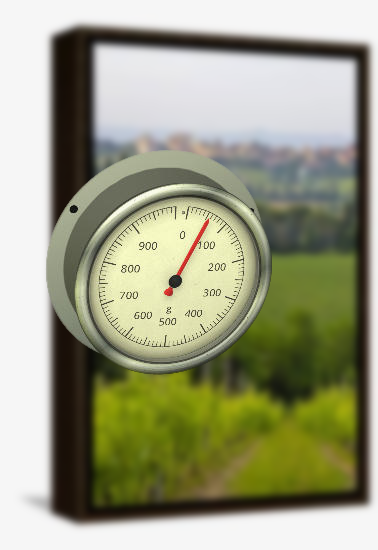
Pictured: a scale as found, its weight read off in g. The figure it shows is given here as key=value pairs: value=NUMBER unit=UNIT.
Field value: value=50 unit=g
